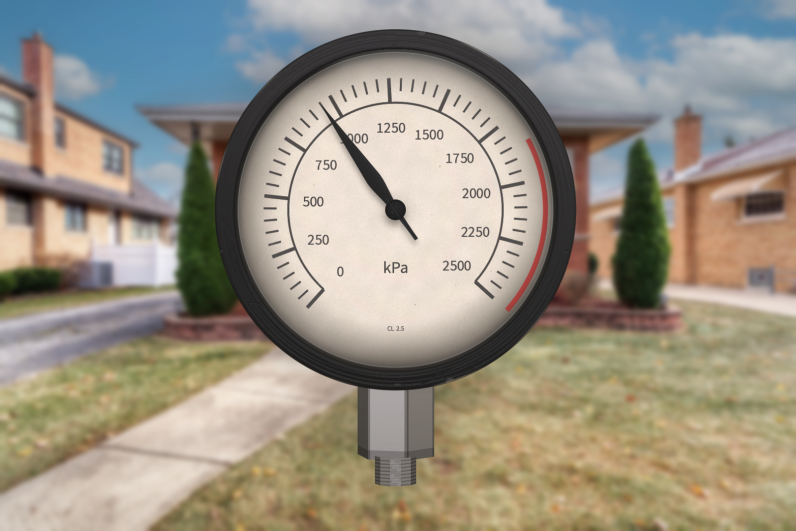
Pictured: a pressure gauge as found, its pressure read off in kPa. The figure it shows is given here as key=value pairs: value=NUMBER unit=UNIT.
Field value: value=950 unit=kPa
